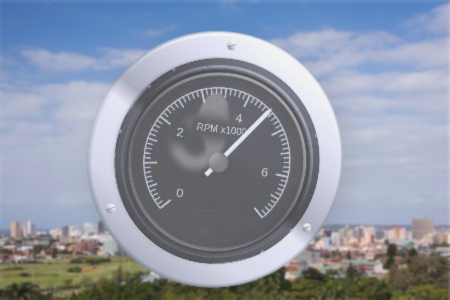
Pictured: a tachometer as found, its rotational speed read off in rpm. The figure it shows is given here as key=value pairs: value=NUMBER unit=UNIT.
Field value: value=4500 unit=rpm
